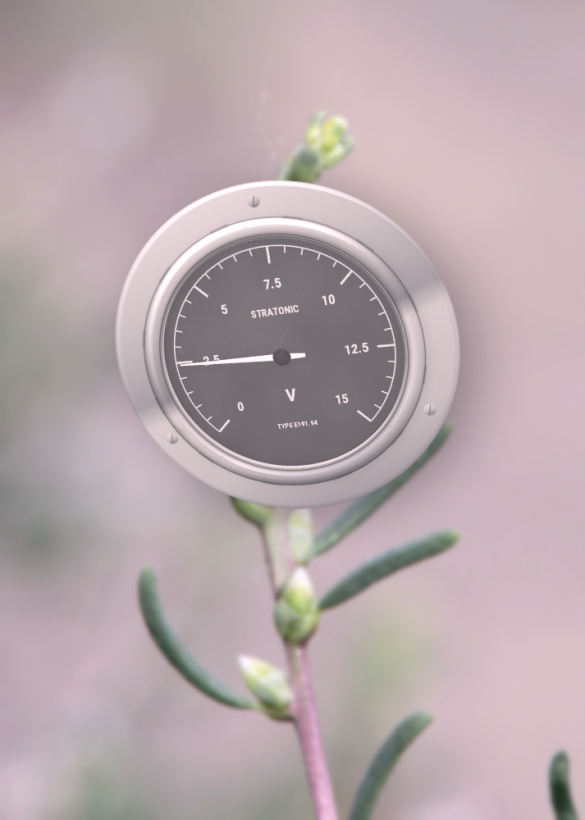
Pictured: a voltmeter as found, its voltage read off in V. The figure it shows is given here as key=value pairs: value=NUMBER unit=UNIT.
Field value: value=2.5 unit=V
